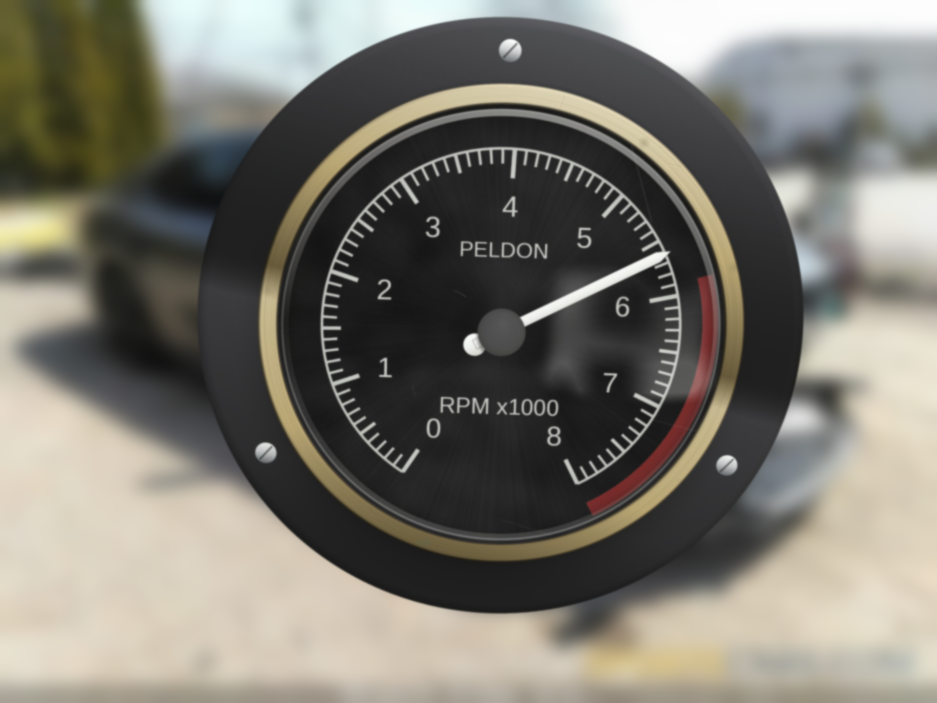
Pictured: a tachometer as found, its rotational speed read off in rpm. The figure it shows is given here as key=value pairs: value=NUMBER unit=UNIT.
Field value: value=5600 unit=rpm
